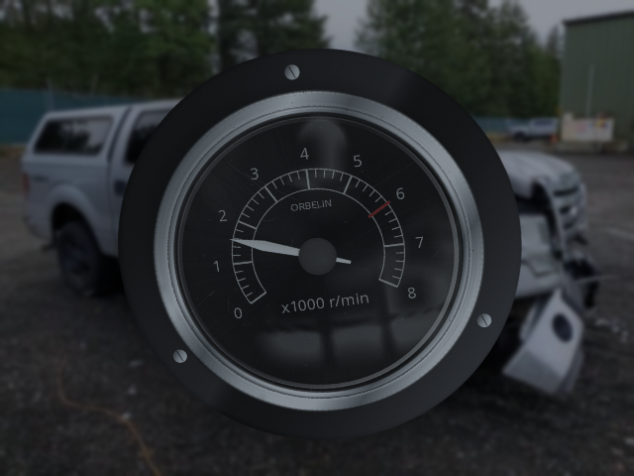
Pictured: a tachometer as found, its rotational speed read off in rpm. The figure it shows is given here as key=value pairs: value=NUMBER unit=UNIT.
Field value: value=1600 unit=rpm
